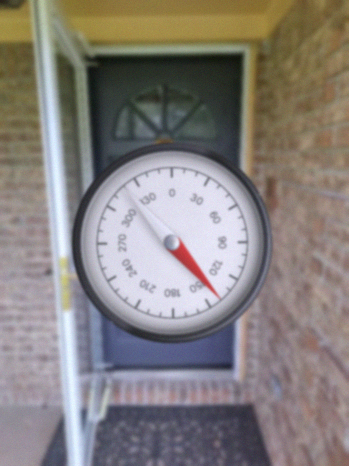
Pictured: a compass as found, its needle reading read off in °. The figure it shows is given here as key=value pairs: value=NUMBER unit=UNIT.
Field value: value=140 unit=°
